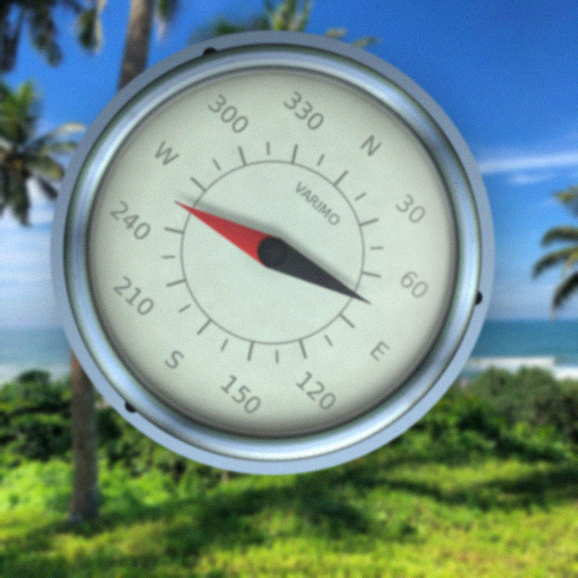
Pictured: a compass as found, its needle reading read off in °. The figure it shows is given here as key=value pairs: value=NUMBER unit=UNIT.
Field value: value=255 unit=°
